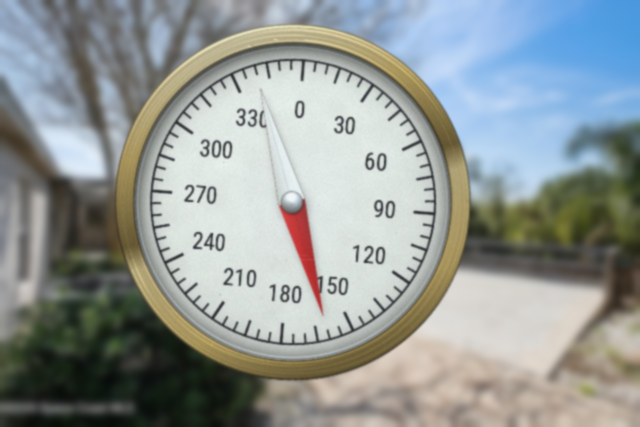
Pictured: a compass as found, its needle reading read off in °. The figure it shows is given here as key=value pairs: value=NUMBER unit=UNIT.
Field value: value=160 unit=°
